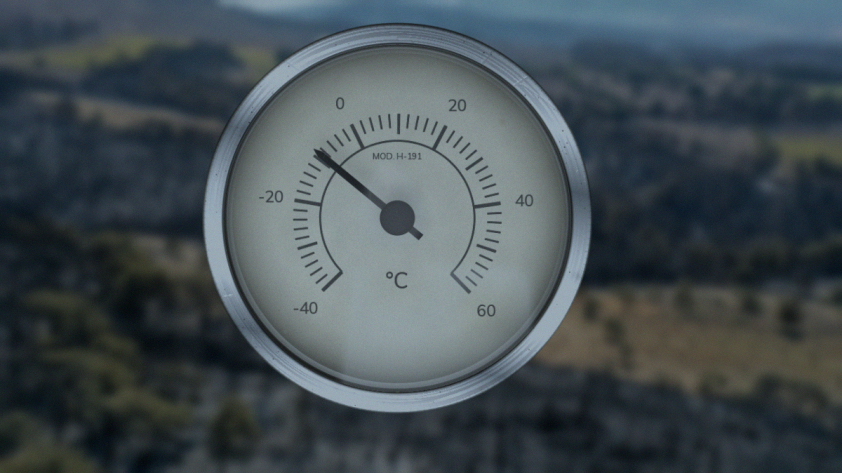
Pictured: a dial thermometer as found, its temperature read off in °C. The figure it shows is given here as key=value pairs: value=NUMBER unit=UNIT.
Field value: value=-9 unit=°C
